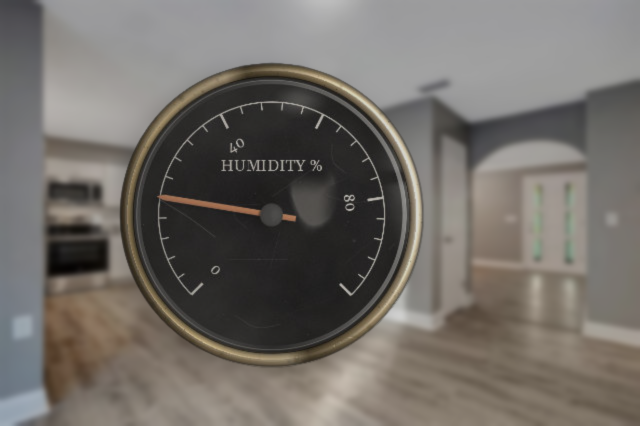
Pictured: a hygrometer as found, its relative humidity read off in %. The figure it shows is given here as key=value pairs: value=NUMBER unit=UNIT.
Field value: value=20 unit=%
